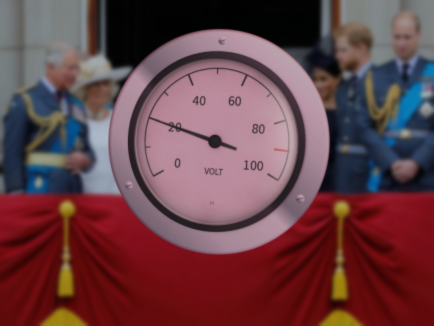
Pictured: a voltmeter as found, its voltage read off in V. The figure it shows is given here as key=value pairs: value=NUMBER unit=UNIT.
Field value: value=20 unit=V
